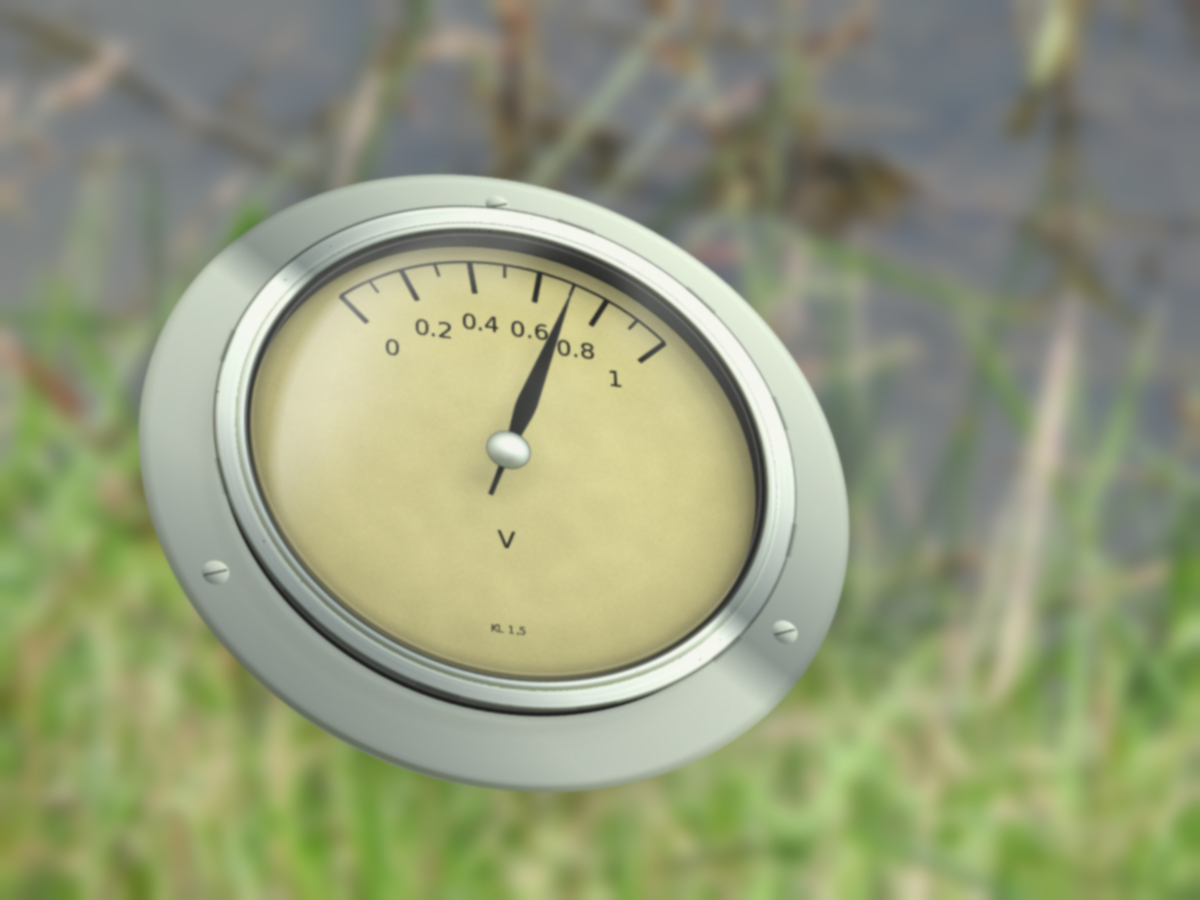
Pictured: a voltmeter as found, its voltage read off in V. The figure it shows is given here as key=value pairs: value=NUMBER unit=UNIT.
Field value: value=0.7 unit=V
